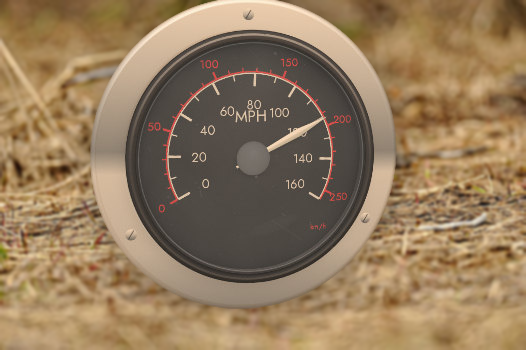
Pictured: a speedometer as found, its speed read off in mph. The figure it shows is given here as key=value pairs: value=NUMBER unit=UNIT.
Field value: value=120 unit=mph
